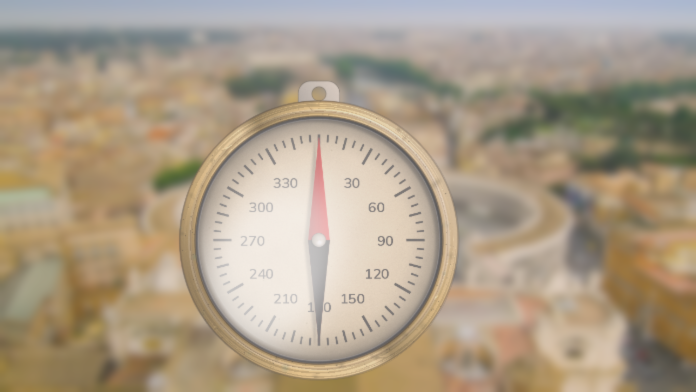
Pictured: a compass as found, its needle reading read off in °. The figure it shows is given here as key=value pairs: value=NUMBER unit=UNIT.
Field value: value=0 unit=°
